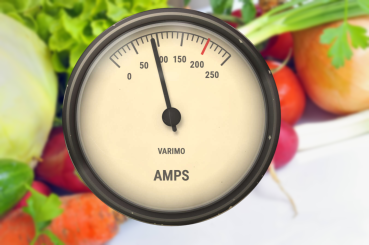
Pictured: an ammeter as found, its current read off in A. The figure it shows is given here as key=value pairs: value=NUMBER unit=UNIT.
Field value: value=90 unit=A
